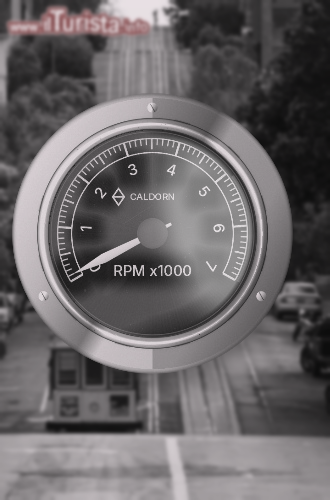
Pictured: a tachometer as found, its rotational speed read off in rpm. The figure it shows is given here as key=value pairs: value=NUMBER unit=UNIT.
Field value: value=100 unit=rpm
